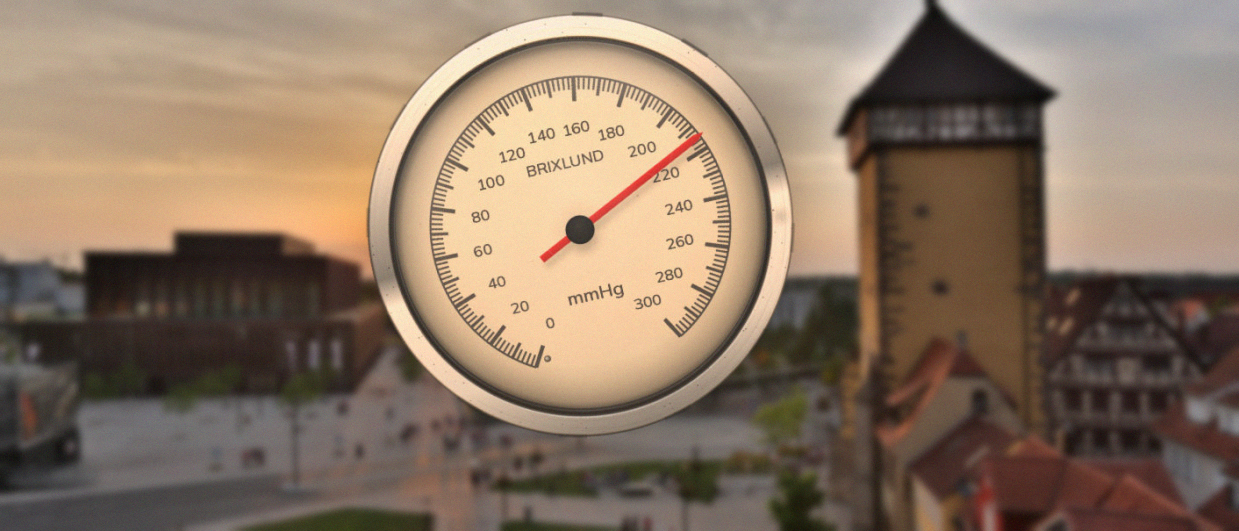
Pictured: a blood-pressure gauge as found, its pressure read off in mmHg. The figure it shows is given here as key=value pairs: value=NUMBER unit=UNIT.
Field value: value=214 unit=mmHg
